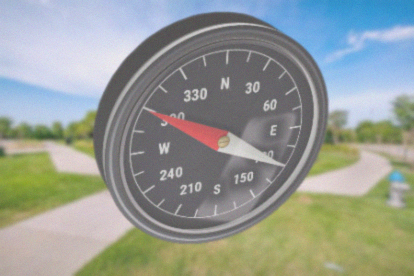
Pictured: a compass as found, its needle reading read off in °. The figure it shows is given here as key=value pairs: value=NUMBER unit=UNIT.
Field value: value=300 unit=°
